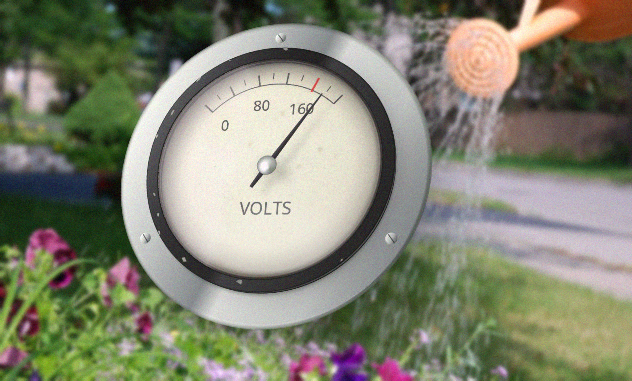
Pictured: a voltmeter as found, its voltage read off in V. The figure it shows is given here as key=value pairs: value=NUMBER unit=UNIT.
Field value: value=180 unit=V
